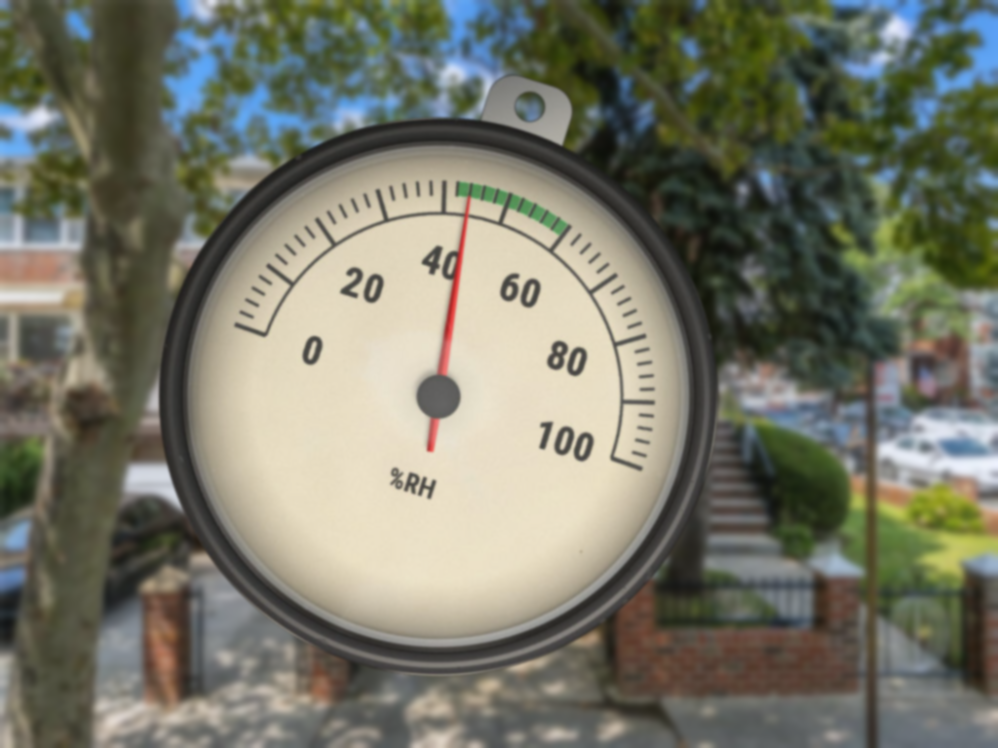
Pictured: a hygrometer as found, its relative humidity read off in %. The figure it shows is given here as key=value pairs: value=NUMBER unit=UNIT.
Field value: value=44 unit=%
